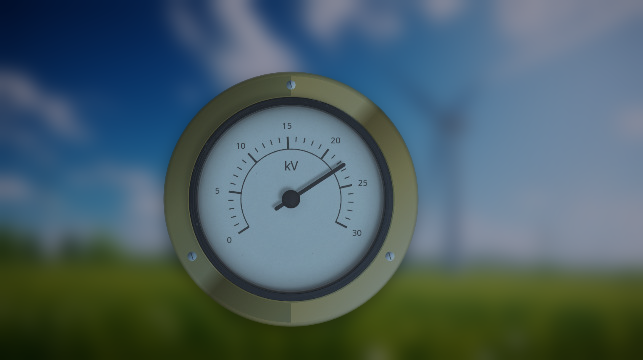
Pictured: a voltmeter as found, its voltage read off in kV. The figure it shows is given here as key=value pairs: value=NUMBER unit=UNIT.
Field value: value=22.5 unit=kV
